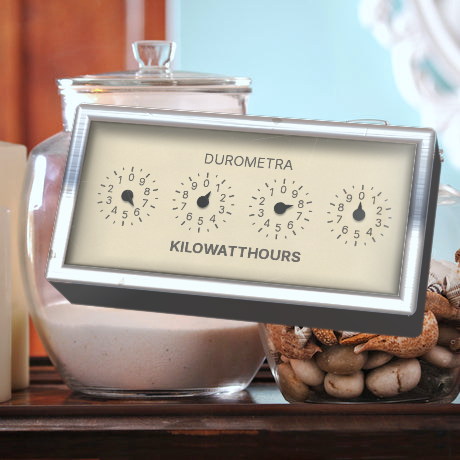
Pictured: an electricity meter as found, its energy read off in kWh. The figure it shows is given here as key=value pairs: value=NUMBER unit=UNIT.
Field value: value=6080 unit=kWh
